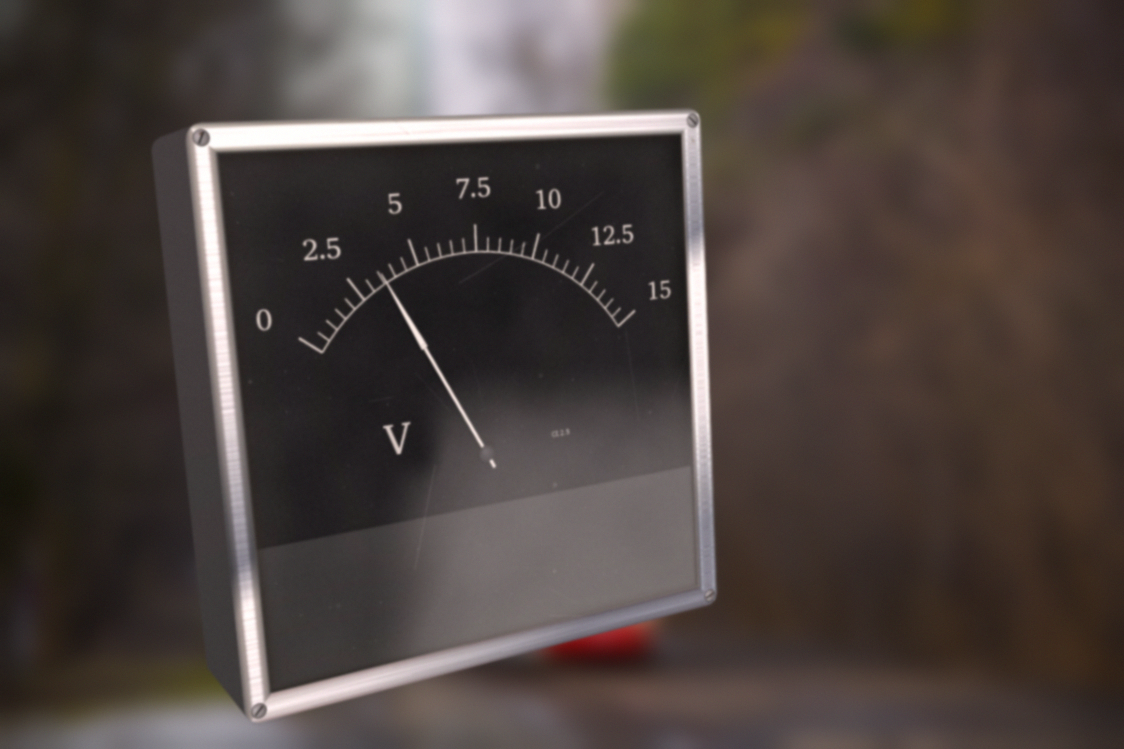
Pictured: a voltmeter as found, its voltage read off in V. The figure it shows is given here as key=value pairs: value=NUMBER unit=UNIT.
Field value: value=3.5 unit=V
